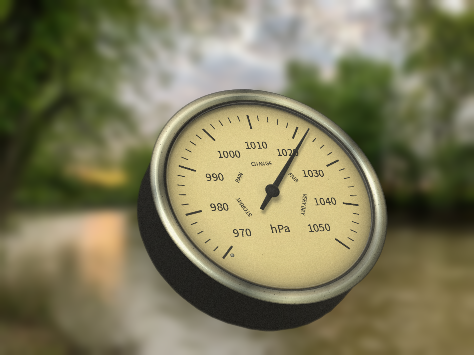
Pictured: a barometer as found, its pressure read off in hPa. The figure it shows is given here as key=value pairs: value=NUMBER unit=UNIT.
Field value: value=1022 unit=hPa
